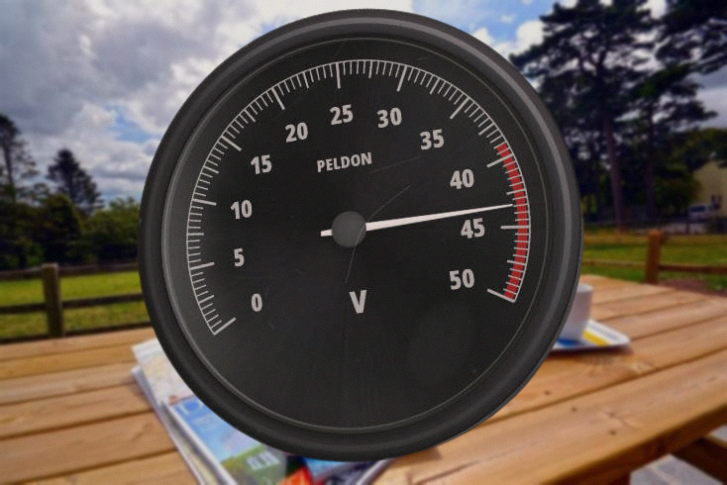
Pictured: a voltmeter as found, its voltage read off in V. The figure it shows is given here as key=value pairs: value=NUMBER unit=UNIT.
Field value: value=43.5 unit=V
